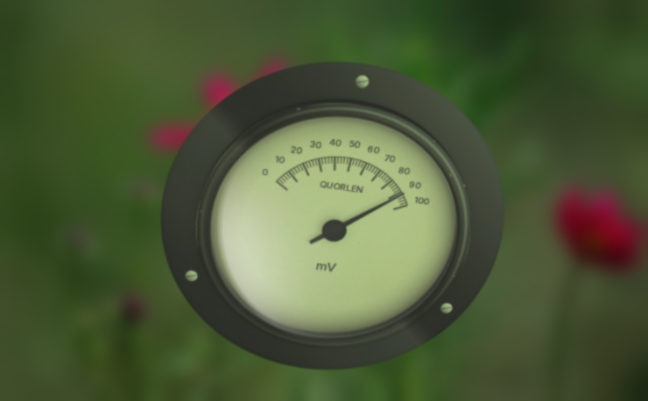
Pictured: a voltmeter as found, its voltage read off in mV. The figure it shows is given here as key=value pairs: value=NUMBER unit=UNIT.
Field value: value=90 unit=mV
